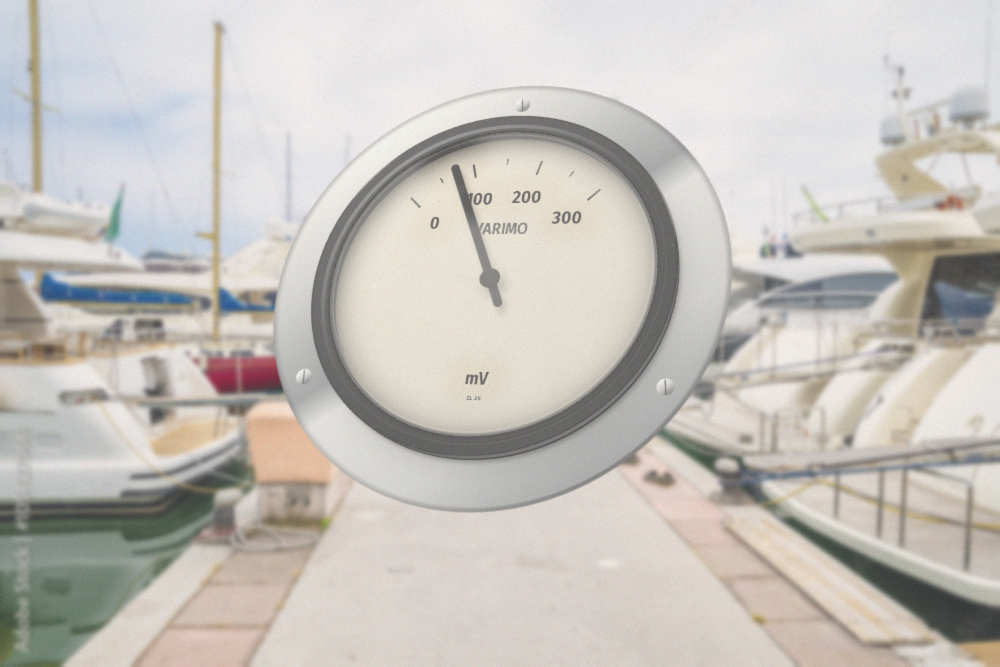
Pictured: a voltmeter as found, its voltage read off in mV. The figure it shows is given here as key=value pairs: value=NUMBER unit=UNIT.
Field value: value=75 unit=mV
